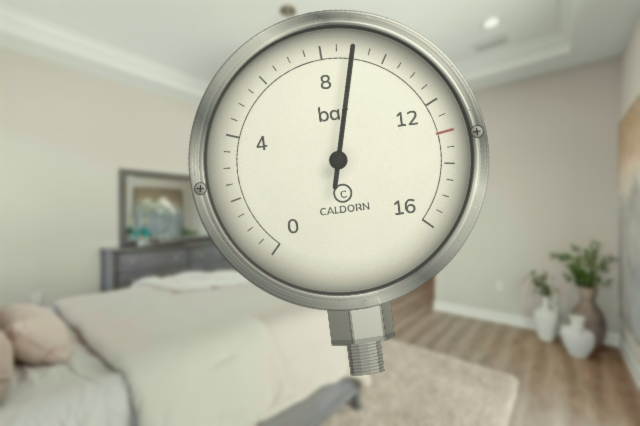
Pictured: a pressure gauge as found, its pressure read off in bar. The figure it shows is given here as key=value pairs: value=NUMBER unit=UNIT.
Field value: value=9 unit=bar
